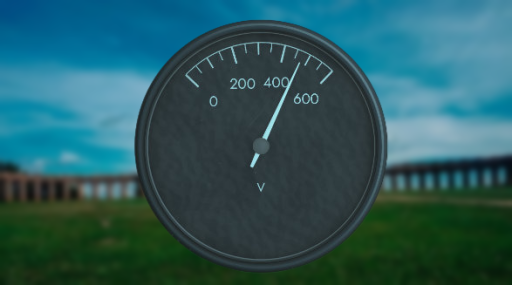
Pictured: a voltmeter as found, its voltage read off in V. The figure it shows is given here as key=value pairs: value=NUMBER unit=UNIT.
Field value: value=475 unit=V
